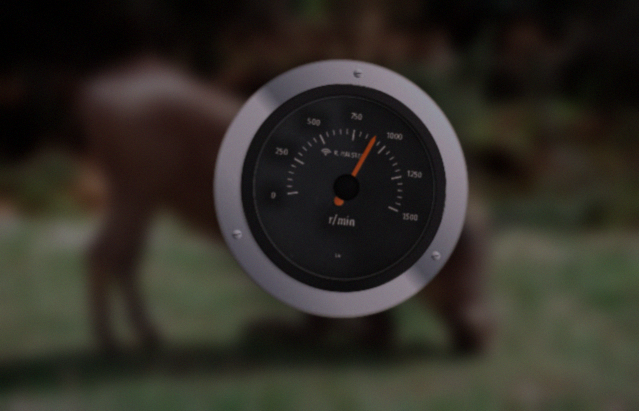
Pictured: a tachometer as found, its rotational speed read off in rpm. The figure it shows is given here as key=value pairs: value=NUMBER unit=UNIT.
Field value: value=900 unit=rpm
